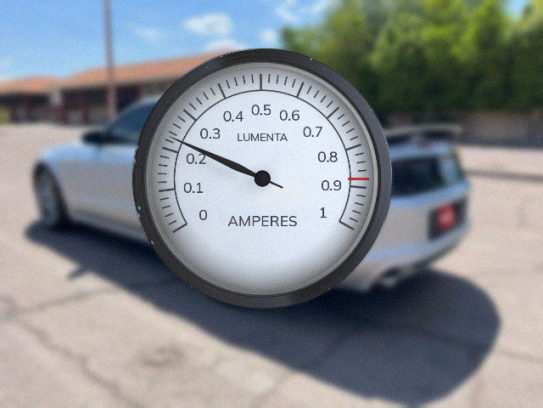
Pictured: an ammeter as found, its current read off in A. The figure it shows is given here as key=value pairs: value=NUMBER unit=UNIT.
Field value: value=0.23 unit=A
